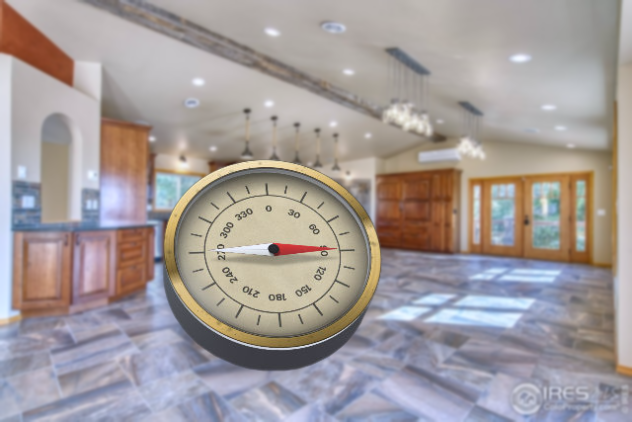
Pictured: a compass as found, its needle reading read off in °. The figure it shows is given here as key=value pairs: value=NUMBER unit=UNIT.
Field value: value=90 unit=°
